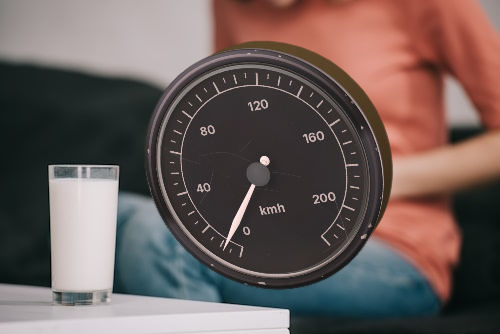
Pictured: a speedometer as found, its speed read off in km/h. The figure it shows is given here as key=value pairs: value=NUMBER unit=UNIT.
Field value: value=7.5 unit=km/h
